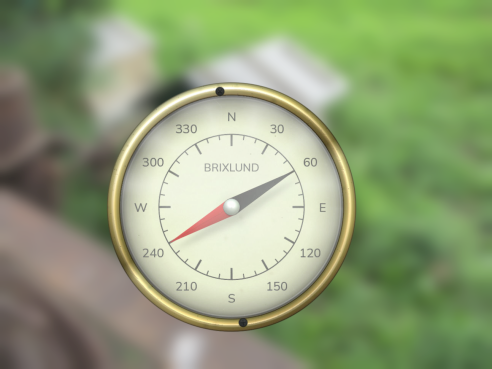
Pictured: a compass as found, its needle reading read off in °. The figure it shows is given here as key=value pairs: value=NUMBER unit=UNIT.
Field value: value=240 unit=°
